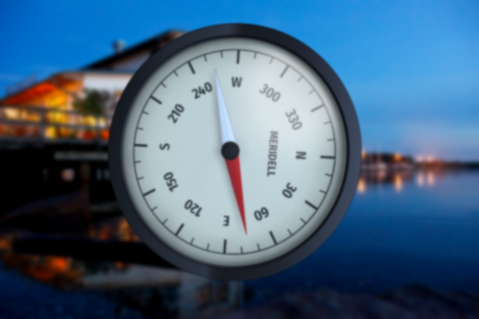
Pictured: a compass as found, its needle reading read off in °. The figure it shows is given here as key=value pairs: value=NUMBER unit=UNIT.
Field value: value=75 unit=°
